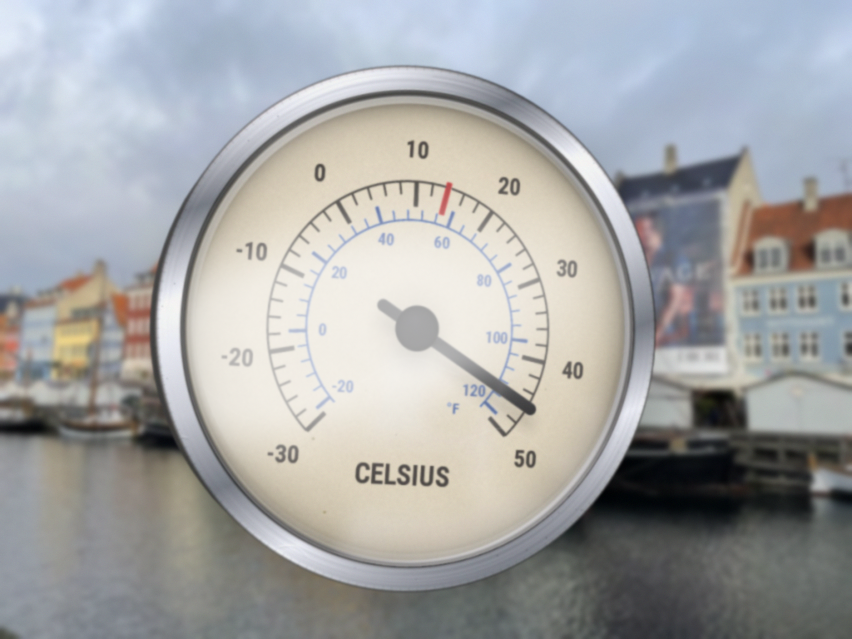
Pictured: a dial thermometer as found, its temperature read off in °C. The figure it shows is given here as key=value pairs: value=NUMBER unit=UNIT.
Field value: value=46 unit=°C
